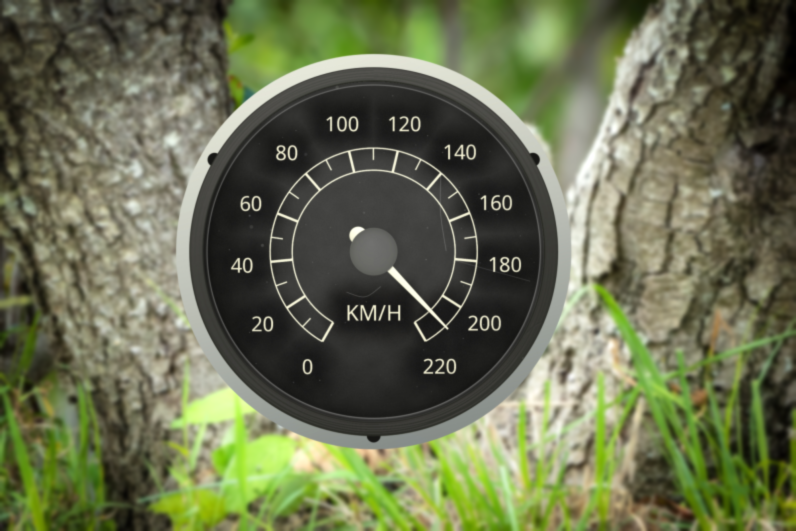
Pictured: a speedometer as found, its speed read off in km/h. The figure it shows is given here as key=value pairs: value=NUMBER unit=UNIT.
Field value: value=210 unit=km/h
